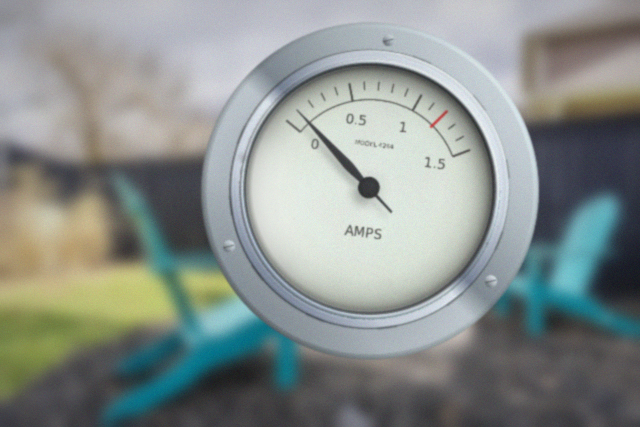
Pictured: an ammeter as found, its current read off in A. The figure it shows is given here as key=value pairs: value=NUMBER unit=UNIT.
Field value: value=0.1 unit=A
